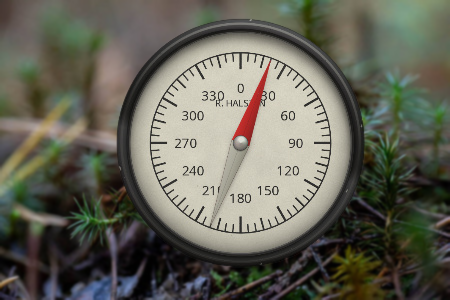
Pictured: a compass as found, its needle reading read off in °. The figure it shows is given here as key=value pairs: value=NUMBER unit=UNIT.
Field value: value=20 unit=°
